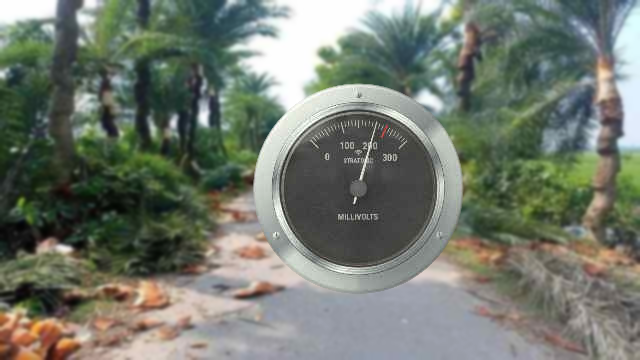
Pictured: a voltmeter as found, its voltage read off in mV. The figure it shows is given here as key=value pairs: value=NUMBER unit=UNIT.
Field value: value=200 unit=mV
